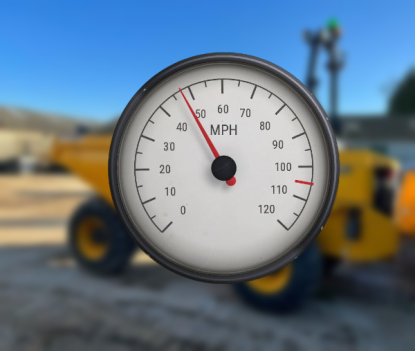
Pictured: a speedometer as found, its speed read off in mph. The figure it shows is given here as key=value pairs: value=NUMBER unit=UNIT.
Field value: value=47.5 unit=mph
